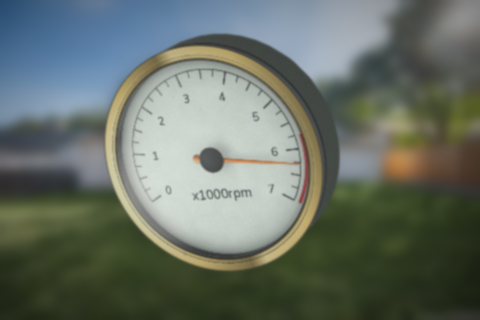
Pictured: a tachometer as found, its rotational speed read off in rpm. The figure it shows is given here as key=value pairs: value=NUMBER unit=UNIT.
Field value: value=6250 unit=rpm
